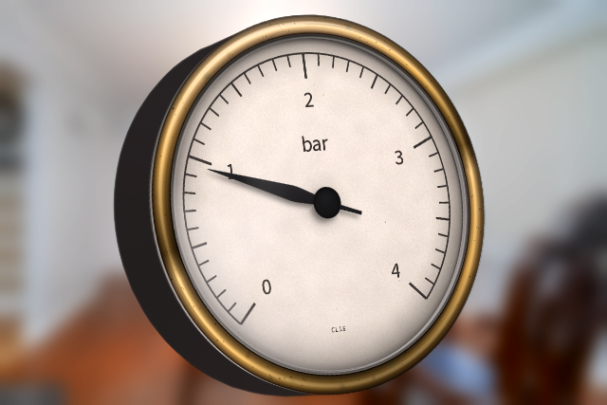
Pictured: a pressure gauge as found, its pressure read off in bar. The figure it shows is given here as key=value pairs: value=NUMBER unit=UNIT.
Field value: value=0.95 unit=bar
